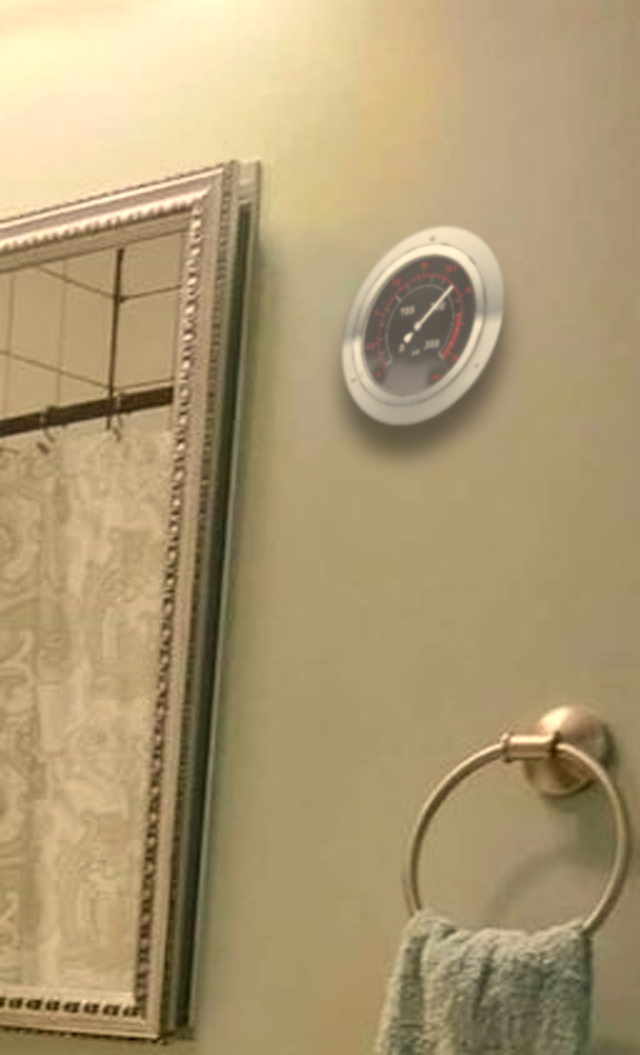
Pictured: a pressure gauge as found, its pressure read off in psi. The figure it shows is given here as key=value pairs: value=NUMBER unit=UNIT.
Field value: value=200 unit=psi
